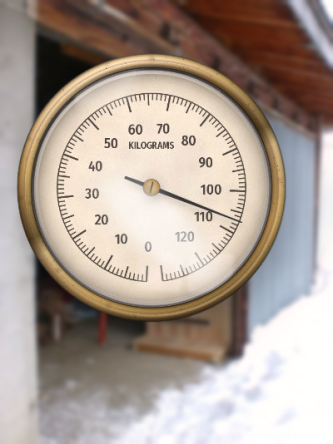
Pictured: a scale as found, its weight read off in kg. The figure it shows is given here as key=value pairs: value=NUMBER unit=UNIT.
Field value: value=107 unit=kg
